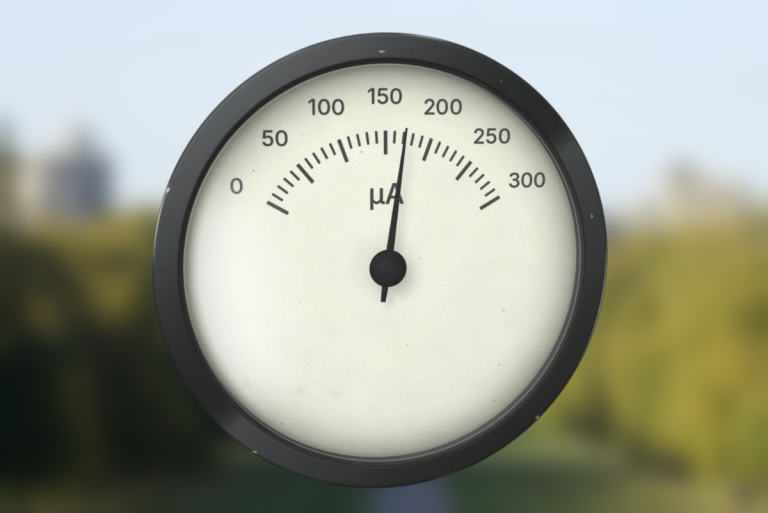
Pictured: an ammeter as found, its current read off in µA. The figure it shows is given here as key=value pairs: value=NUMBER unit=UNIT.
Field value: value=170 unit=µA
